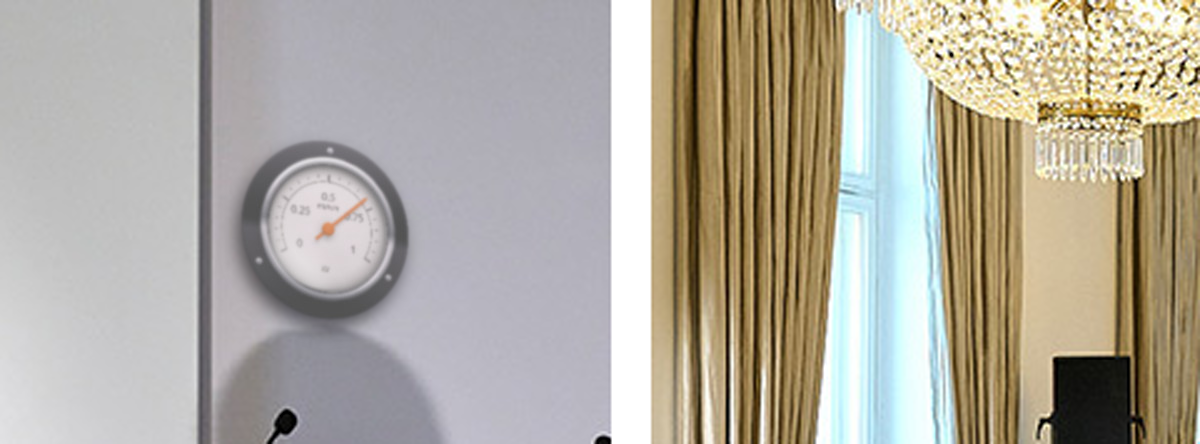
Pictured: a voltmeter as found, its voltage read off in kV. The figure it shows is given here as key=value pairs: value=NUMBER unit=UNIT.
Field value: value=0.7 unit=kV
